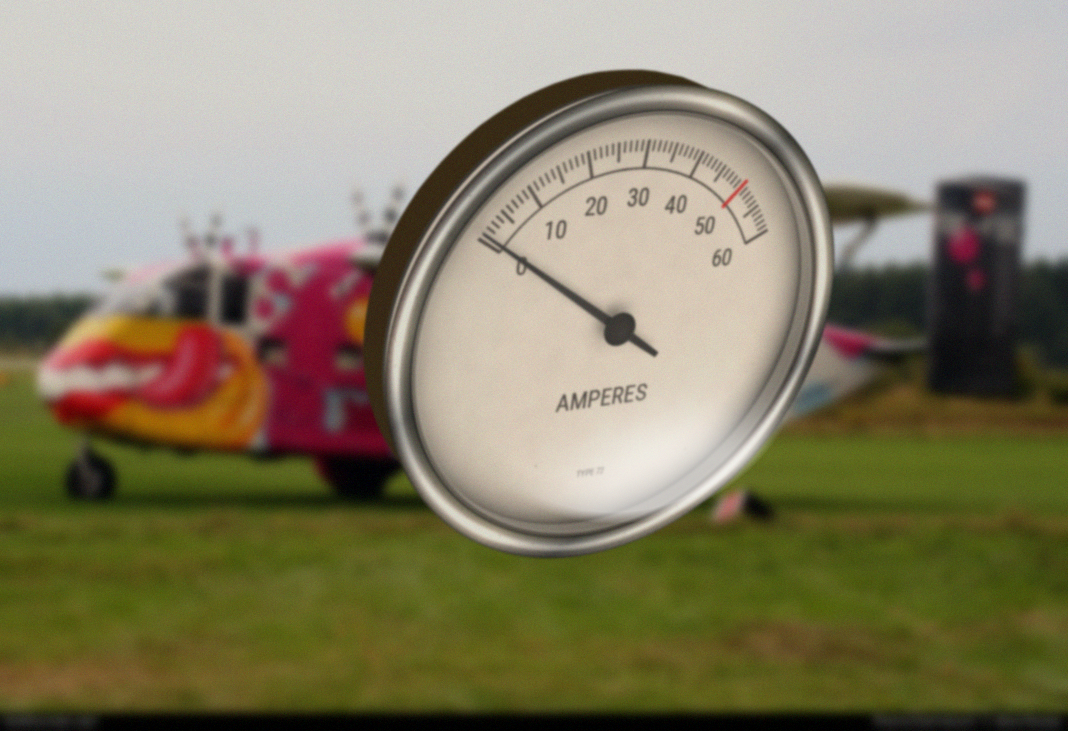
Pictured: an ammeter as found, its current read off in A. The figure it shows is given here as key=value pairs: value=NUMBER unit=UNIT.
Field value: value=1 unit=A
